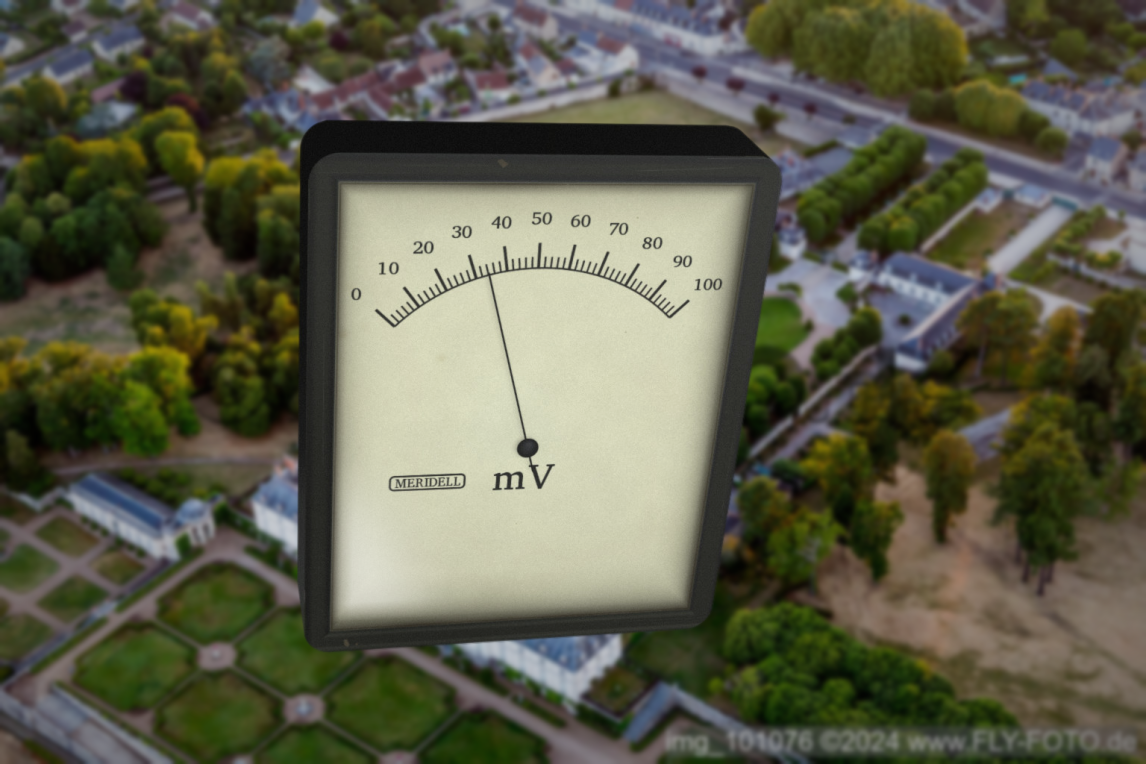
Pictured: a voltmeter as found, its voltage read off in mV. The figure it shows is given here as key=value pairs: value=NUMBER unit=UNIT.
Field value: value=34 unit=mV
